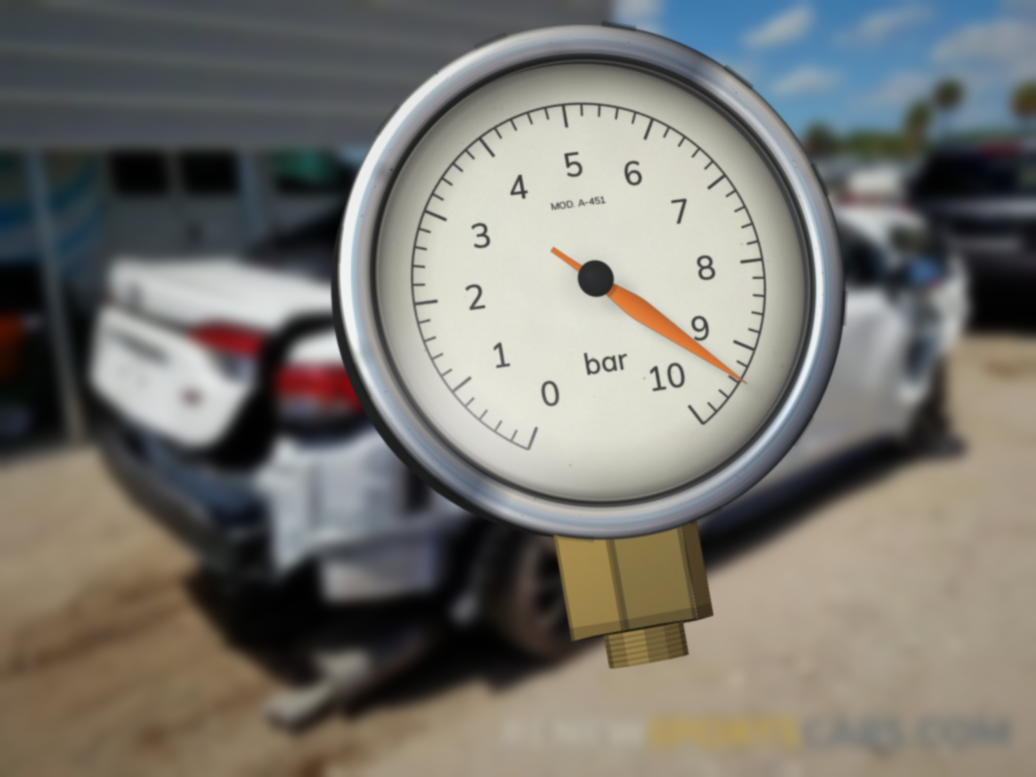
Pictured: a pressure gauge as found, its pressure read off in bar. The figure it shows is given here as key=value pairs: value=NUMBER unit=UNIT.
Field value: value=9.4 unit=bar
